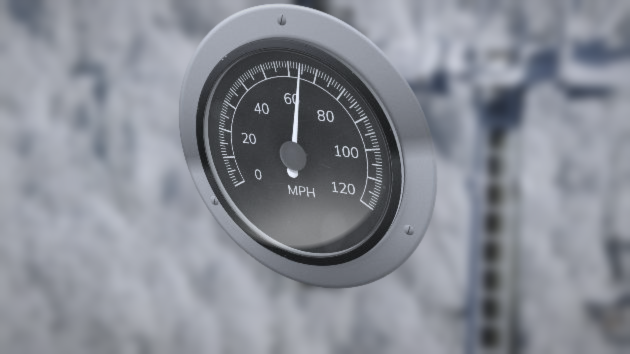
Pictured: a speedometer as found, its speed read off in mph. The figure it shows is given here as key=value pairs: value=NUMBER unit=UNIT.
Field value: value=65 unit=mph
